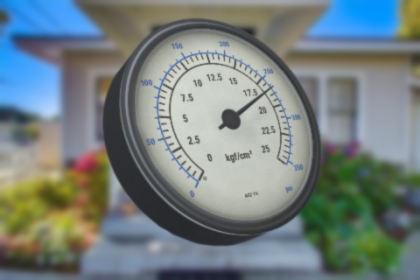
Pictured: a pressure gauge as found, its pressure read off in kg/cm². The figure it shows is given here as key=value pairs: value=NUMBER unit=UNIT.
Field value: value=18.5 unit=kg/cm²
